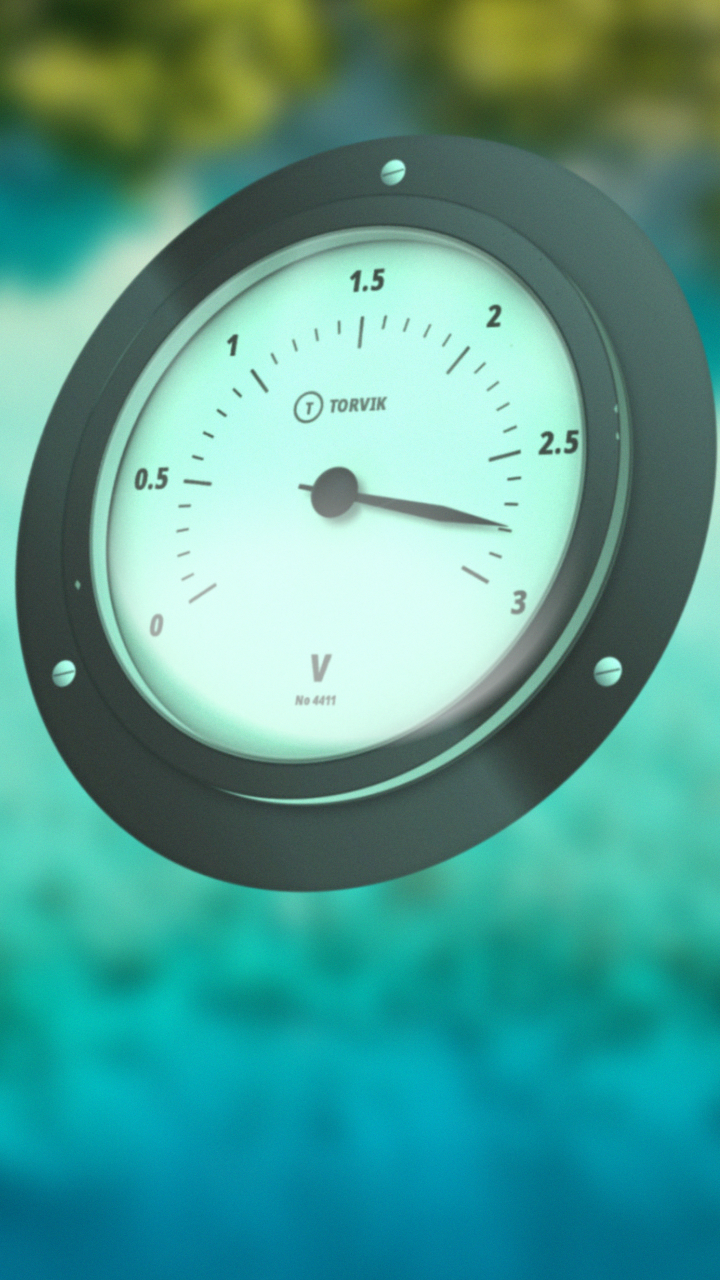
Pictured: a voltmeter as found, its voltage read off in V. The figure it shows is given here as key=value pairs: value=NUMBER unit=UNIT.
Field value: value=2.8 unit=V
